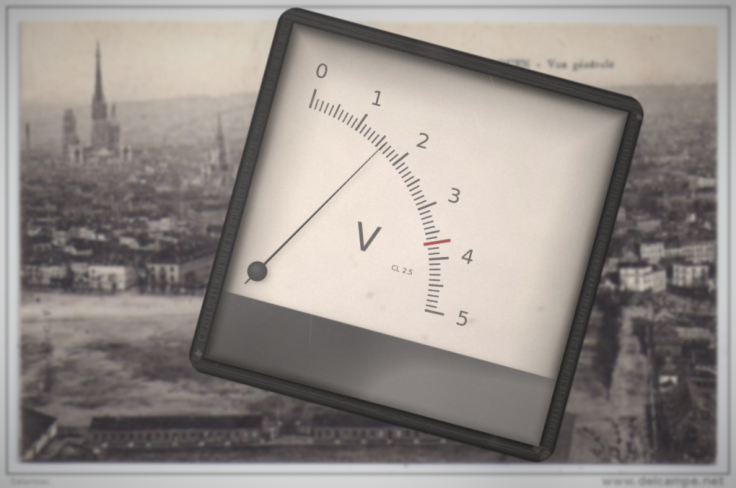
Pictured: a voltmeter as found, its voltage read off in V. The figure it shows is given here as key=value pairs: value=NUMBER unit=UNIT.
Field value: value=1.6 unit=V
